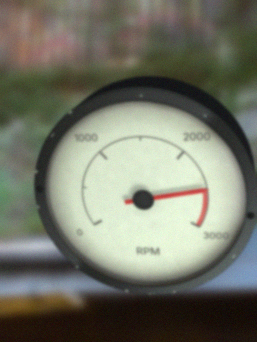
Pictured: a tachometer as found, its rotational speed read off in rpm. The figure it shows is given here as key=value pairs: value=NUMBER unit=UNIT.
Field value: value=2500 unit=rpm
